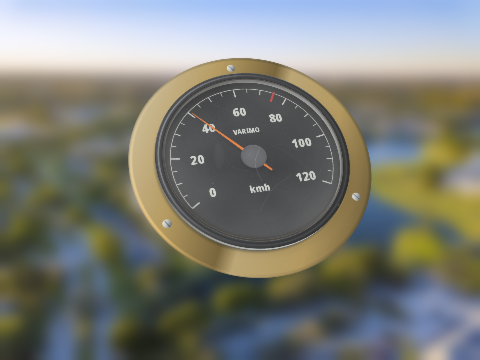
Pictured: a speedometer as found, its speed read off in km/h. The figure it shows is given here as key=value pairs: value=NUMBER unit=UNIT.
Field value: value=40 unit=km/h
